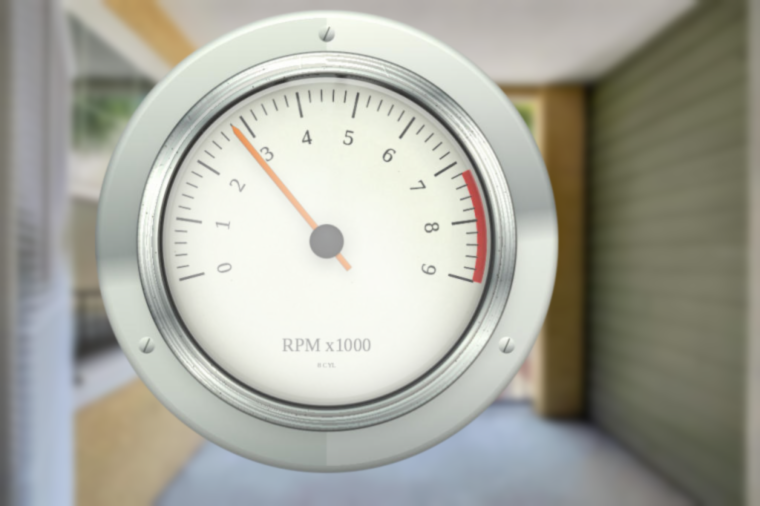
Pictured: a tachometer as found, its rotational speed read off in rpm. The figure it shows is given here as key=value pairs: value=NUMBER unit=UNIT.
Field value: value=2800 unit=rpm
